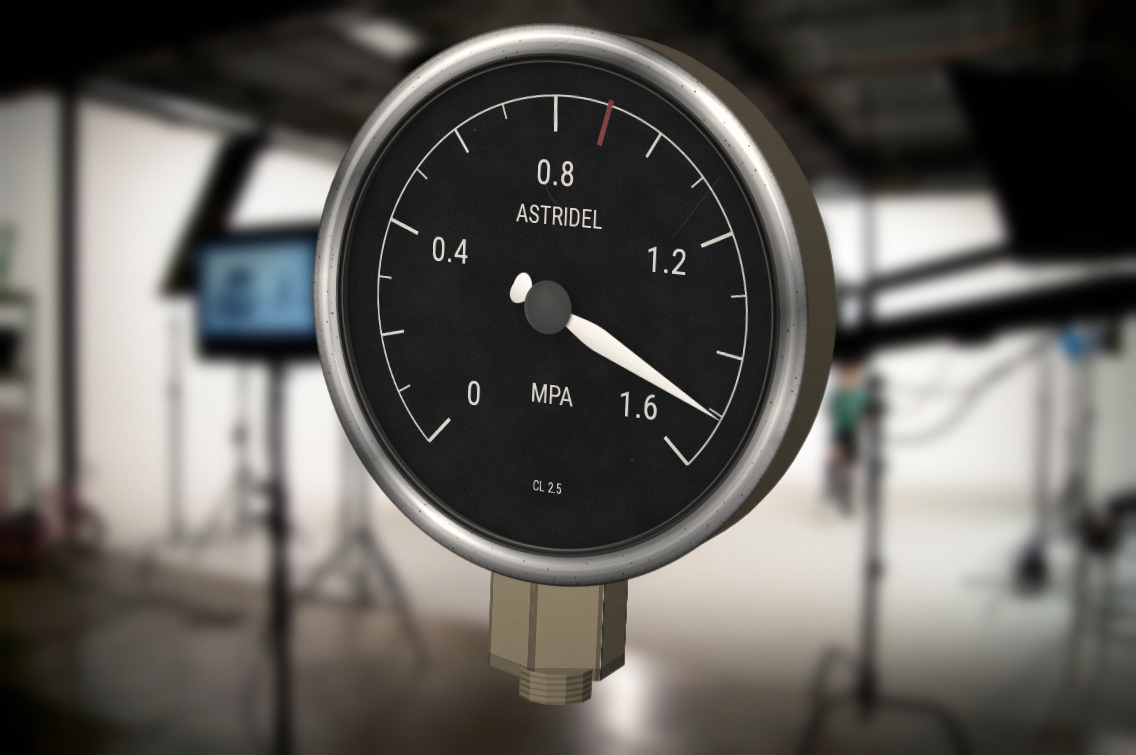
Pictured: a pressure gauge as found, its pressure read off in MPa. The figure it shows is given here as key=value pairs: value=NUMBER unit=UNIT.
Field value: value=1.5 unit=MPa
